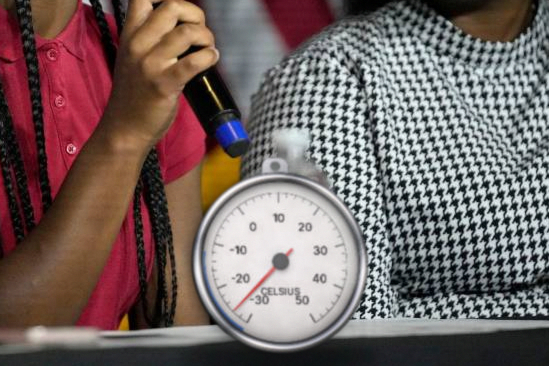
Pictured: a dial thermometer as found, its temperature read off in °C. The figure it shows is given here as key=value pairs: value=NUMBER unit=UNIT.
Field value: value=-26 unit=°C
